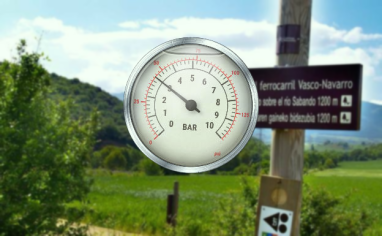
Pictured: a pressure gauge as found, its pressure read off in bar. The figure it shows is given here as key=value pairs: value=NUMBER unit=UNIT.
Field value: value=3 unit=bar
